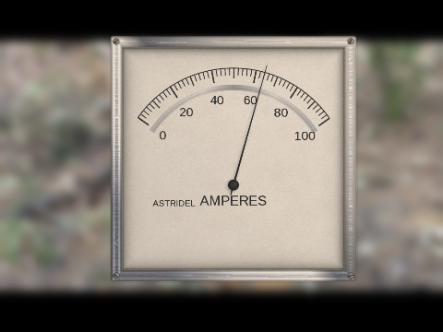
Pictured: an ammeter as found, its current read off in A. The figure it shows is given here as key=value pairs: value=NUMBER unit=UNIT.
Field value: value=64 unit=A
